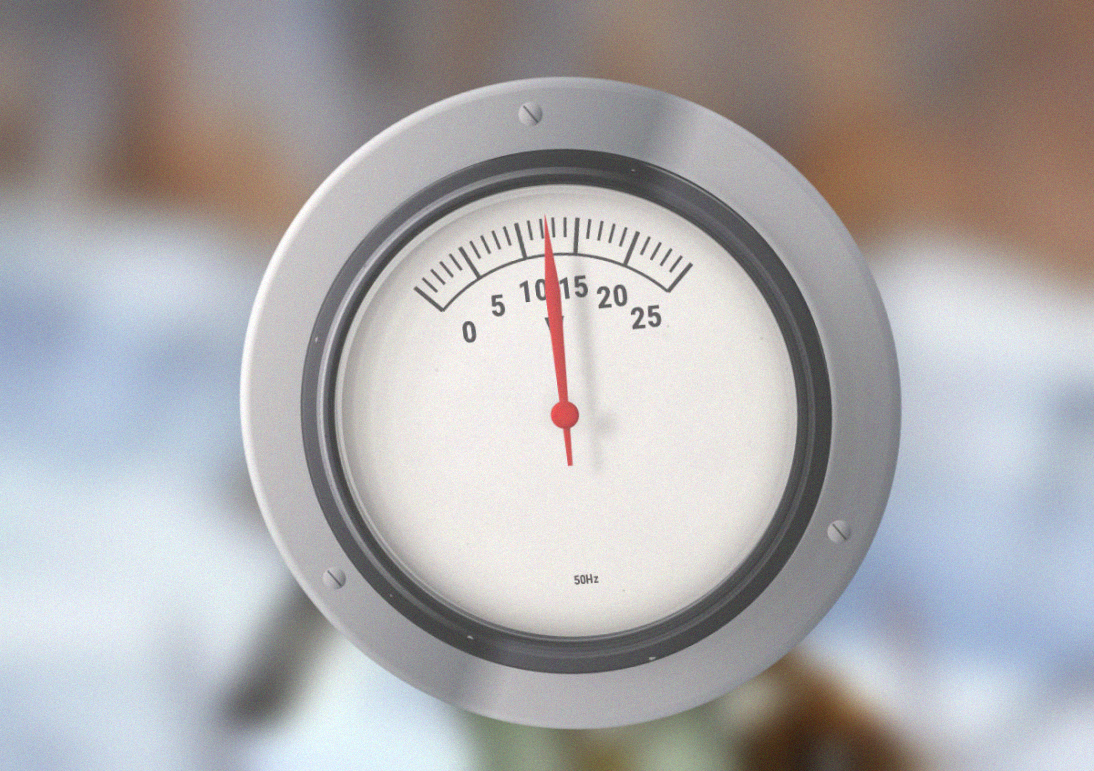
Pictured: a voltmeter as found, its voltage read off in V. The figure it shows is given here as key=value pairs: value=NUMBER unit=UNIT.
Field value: value=12.5 unit=V
